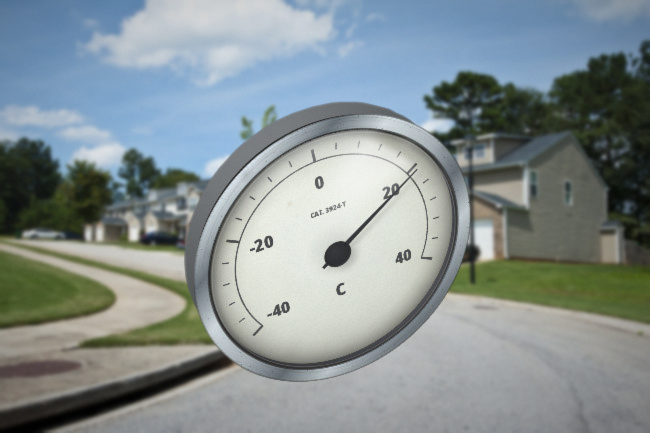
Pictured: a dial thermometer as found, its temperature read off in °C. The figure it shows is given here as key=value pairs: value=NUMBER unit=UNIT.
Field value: value=20 unit=°C
